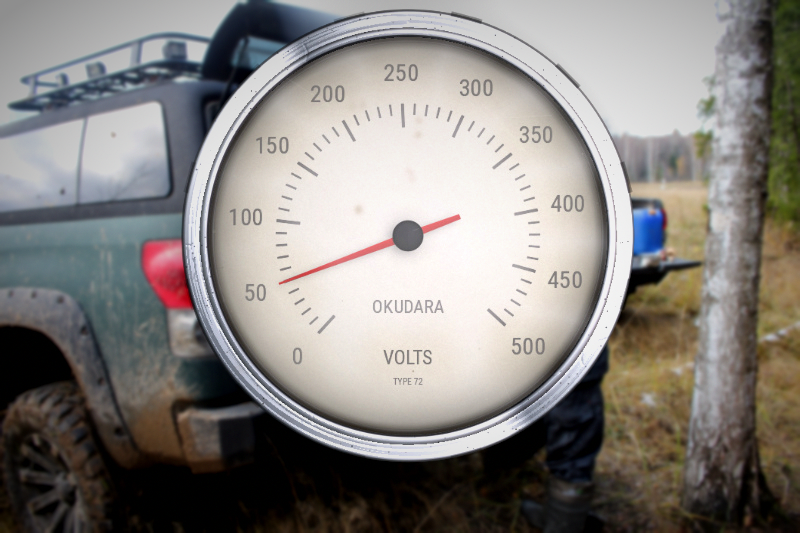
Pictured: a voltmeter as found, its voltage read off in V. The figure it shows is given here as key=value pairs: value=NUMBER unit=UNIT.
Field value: value=50 unit=V
